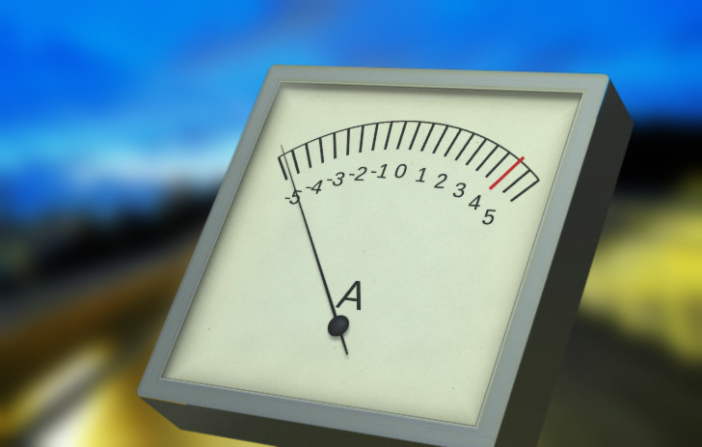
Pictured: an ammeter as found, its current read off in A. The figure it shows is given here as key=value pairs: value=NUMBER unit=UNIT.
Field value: value=-4.75 unit=A
